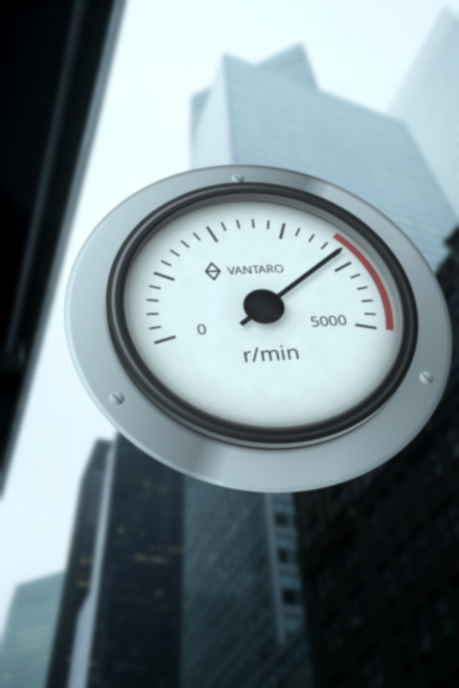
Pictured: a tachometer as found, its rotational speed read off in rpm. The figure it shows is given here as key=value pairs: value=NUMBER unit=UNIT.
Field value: value=3800 unit=rpm
